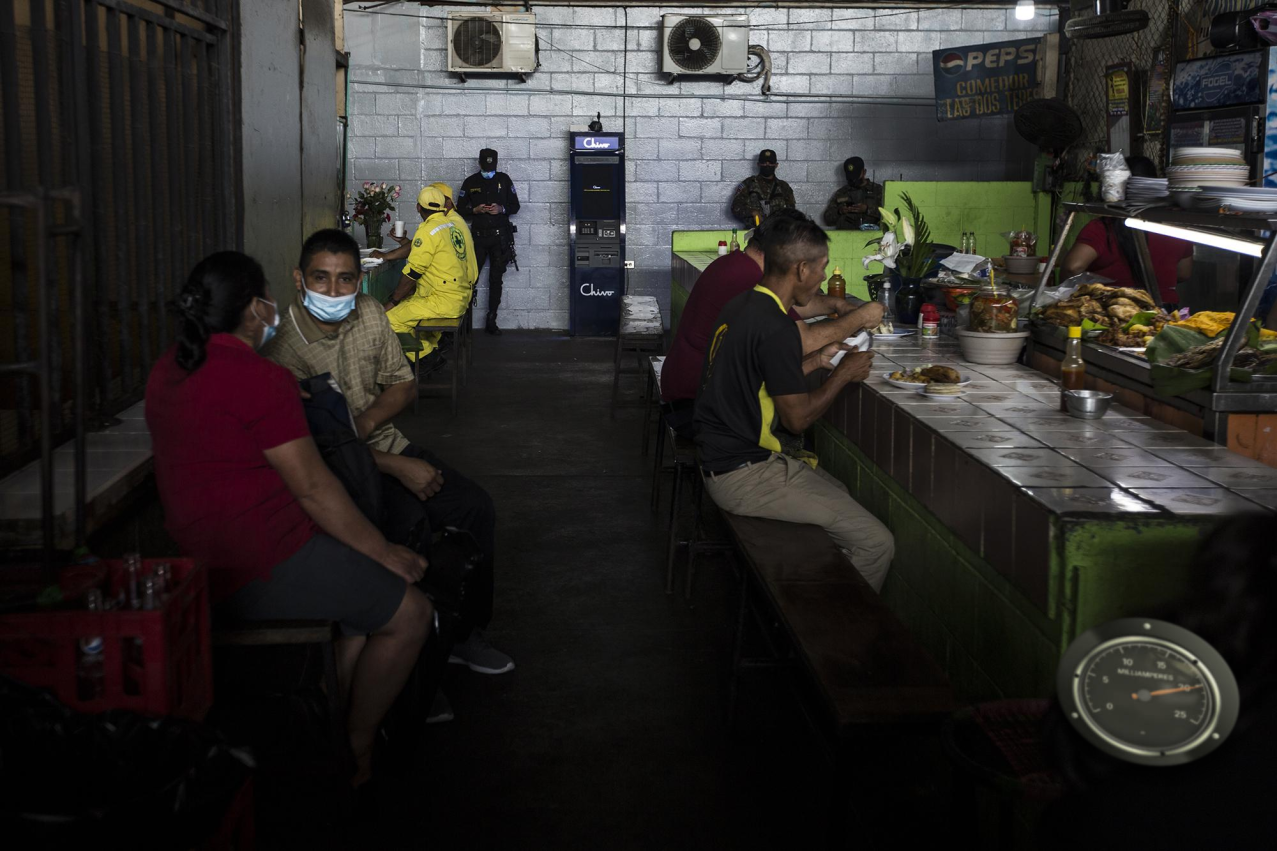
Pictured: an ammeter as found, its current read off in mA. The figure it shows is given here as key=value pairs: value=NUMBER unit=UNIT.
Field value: value=20 unit=mA
